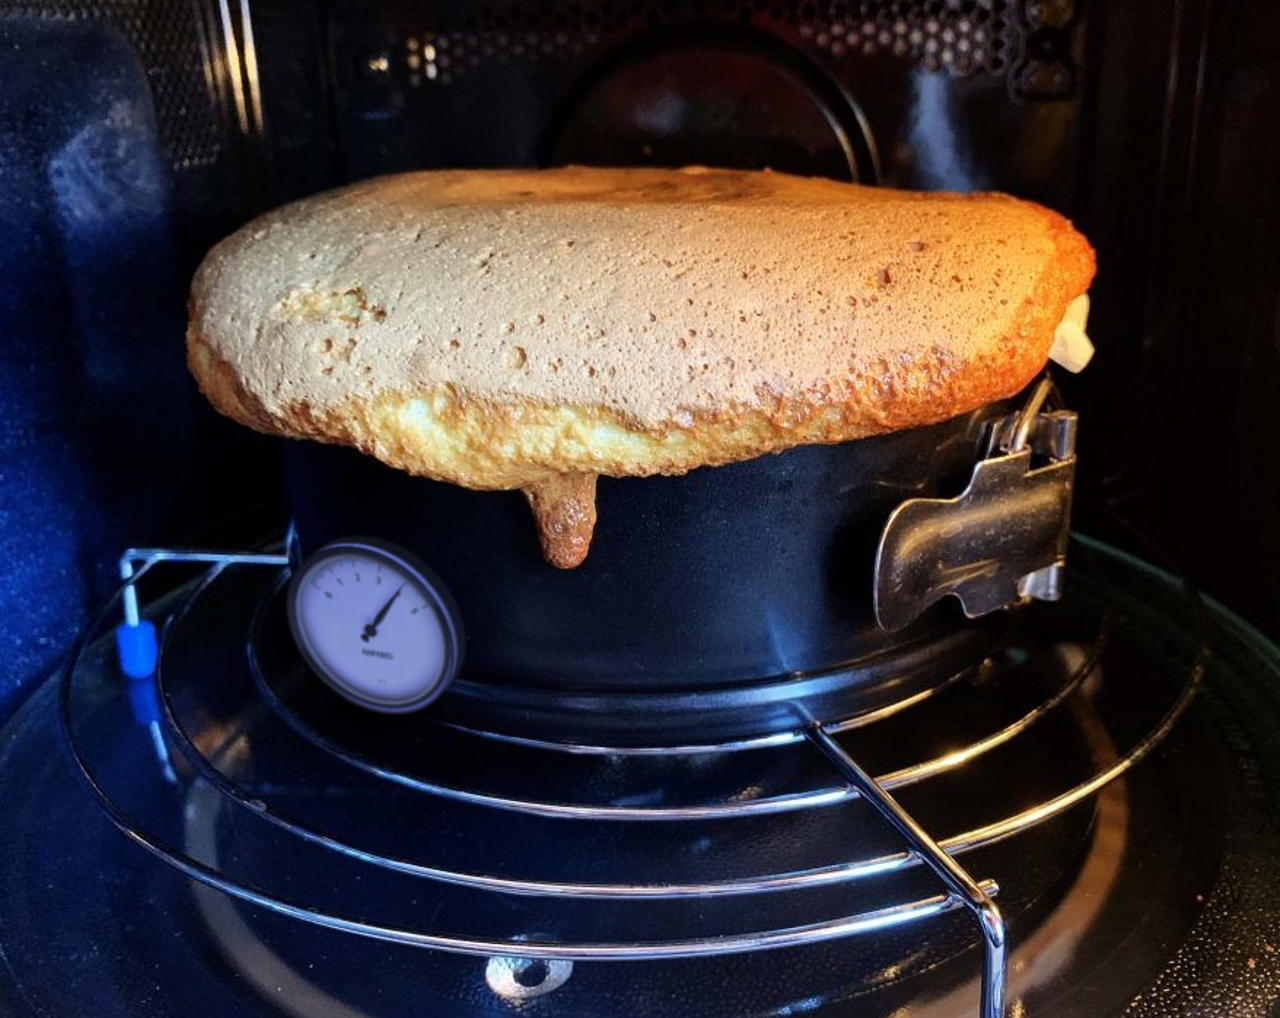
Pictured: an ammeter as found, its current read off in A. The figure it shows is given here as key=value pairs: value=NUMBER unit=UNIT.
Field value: value=4 unit=A
